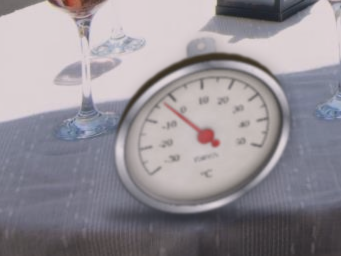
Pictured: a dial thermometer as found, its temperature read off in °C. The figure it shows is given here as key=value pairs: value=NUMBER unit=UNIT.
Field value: value=-2.5 unit=°C
